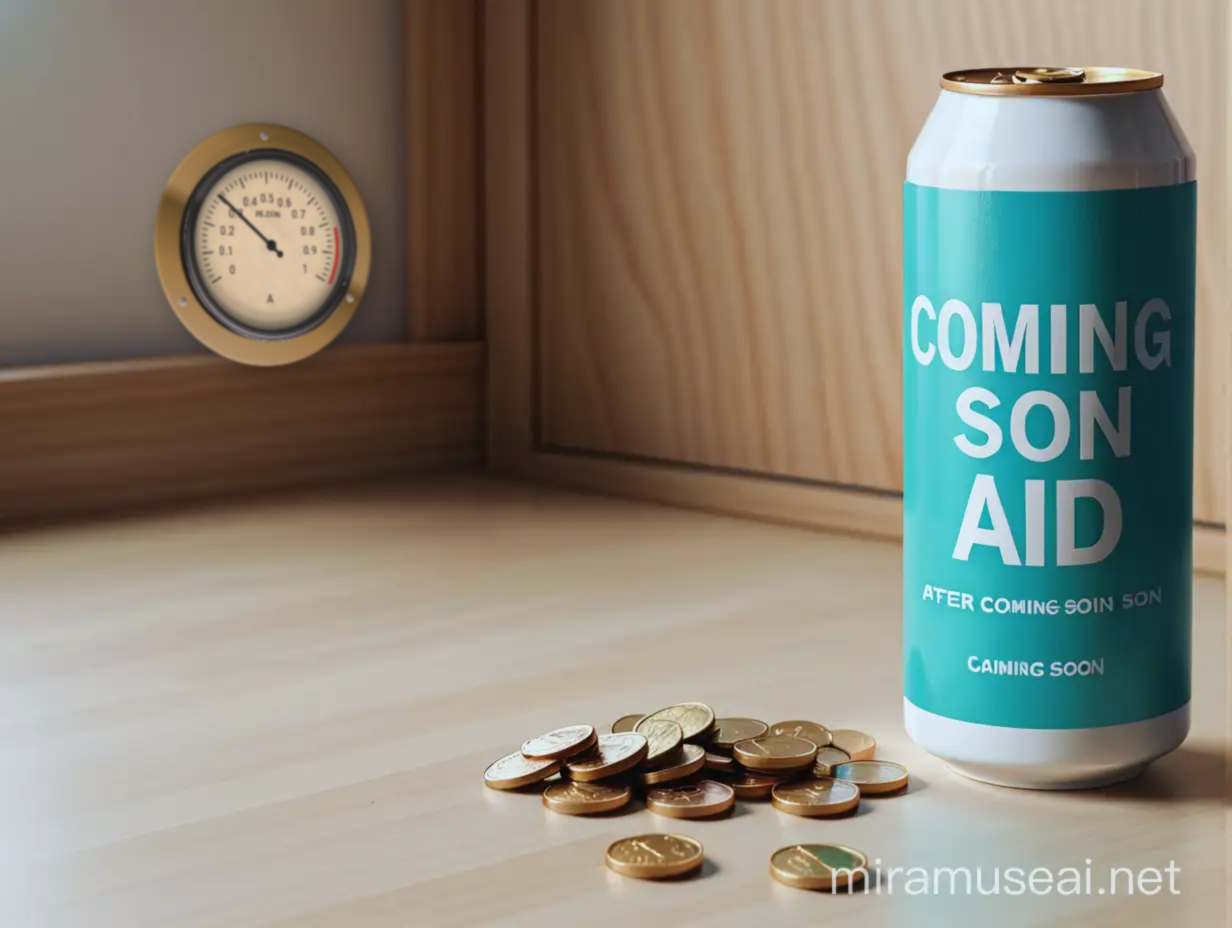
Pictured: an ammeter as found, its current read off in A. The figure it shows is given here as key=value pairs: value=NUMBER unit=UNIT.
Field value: value=0.3 unit=A
